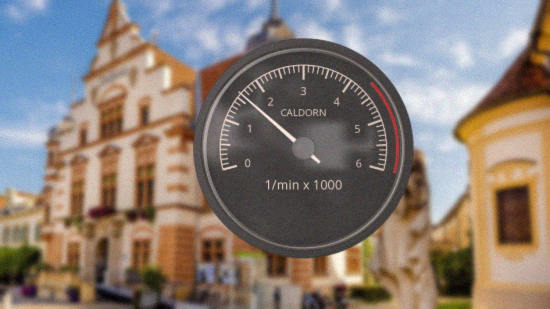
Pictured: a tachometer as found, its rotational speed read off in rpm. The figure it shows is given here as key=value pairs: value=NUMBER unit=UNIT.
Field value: value=1600 unit=rpm
